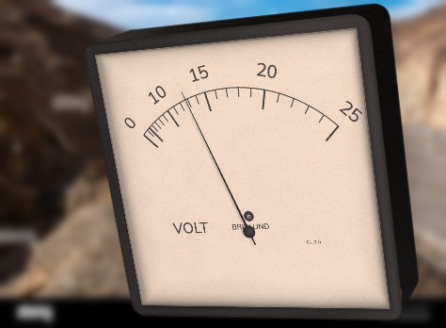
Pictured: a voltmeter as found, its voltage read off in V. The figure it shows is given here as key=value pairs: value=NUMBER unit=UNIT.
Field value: value=13 unit=V
